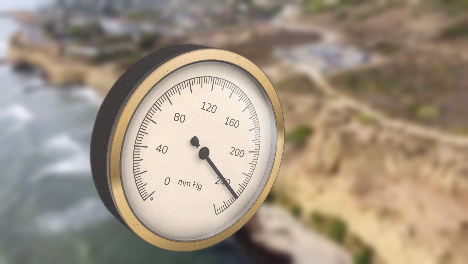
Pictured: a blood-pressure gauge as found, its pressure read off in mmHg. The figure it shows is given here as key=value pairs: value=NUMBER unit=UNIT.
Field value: value=240 unit=mmHg
